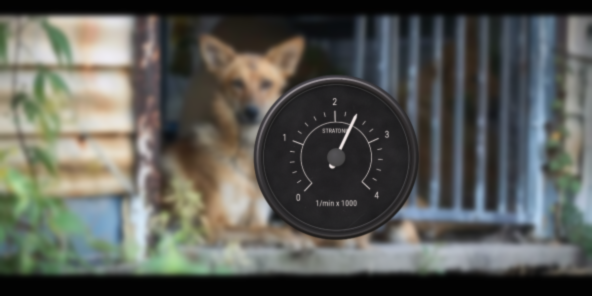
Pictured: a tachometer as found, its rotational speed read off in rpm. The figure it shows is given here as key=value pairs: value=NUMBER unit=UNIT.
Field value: value=2400 unit=rpm
